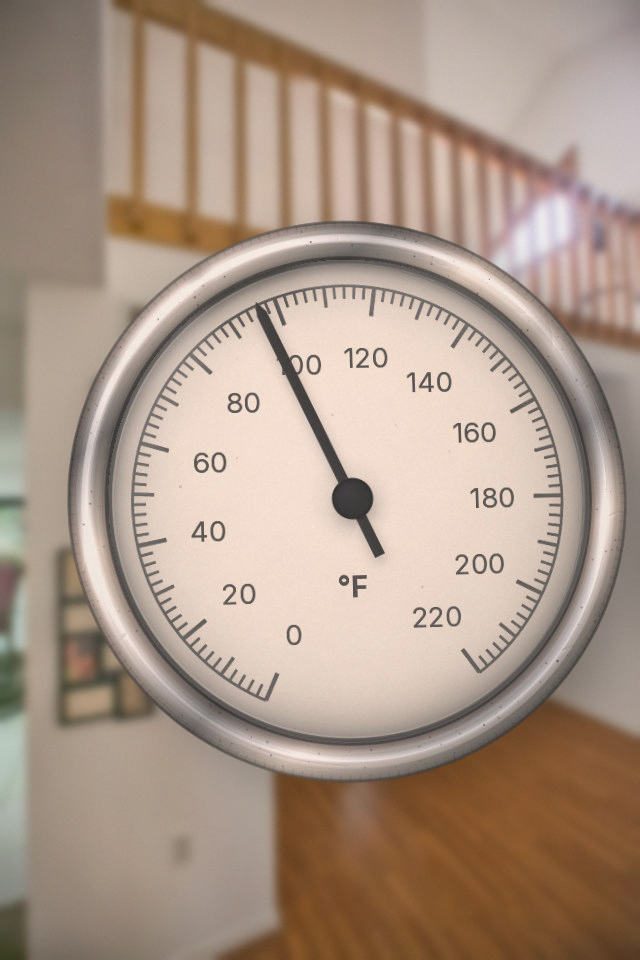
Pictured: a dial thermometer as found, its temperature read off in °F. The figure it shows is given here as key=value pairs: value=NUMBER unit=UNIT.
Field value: value=96 unit=°F
